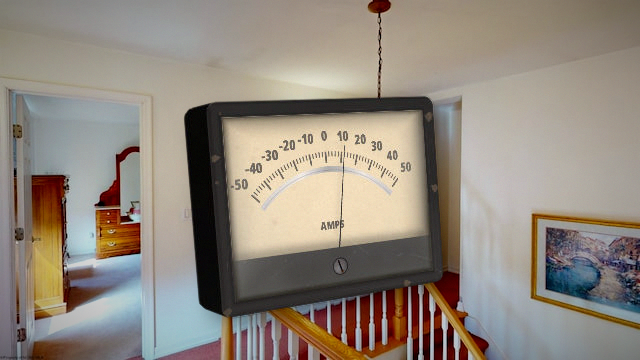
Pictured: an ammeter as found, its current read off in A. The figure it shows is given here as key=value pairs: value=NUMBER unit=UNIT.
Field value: value=10 unit=A
